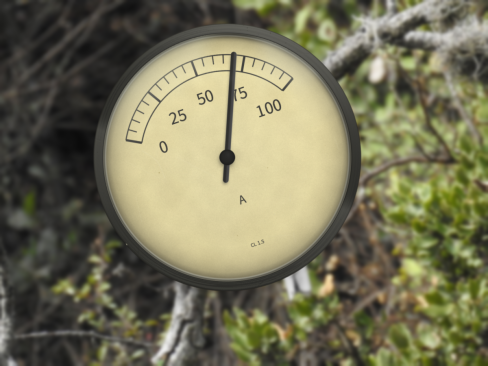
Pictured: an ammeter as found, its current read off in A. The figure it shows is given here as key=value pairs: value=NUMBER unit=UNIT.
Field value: value=70 unit=A
